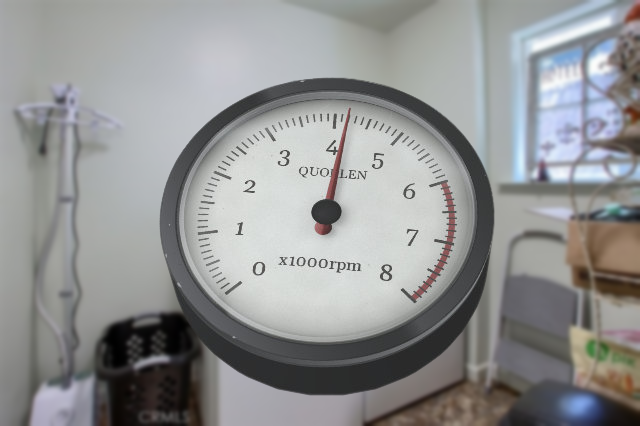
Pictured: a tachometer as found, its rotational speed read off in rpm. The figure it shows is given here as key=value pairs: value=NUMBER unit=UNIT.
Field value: value=4200 unit=rpm
